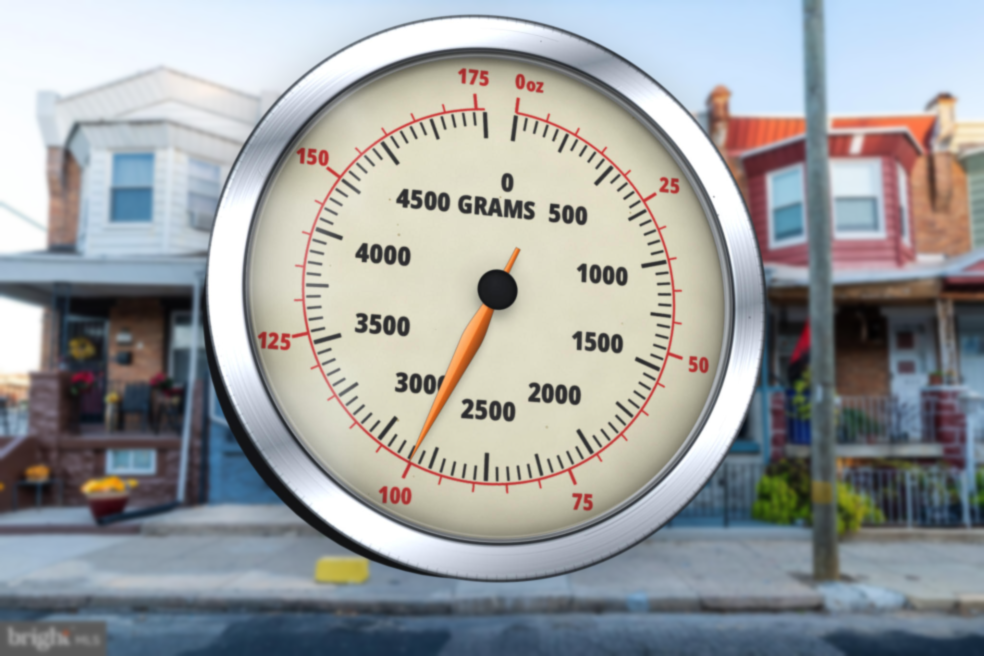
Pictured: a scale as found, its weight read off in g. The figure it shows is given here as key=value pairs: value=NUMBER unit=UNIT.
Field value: value=2850 unit=g
